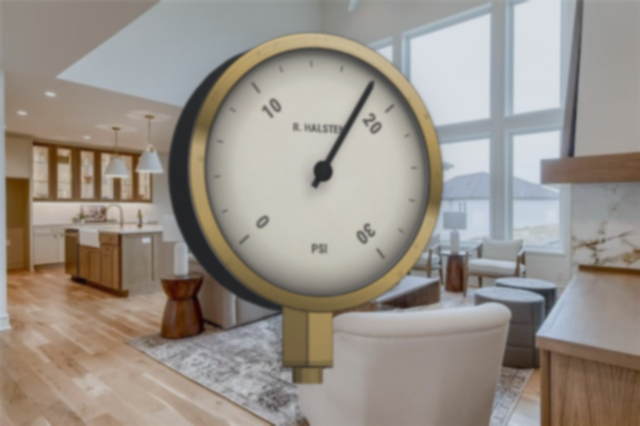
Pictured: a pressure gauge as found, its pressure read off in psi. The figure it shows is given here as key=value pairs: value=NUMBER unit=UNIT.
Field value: value=18 unit=psi
